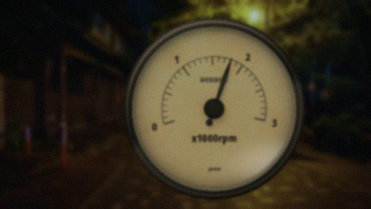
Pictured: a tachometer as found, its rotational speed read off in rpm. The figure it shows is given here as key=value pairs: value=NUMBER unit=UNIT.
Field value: value=1800 unit=rpm
